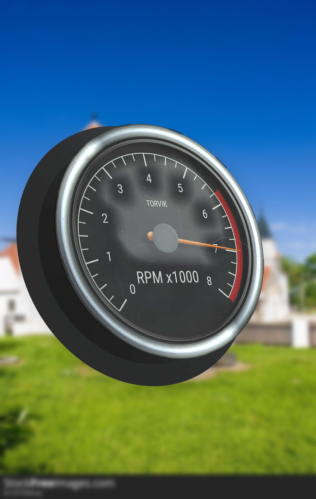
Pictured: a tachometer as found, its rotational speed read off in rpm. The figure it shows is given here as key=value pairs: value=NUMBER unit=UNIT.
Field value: value=7000 unit=rpm
